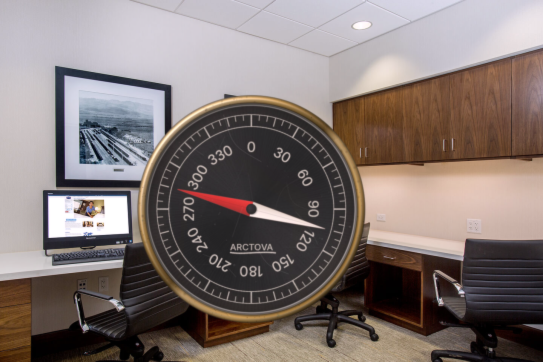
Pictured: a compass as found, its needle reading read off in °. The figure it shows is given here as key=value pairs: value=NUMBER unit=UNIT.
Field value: value=285 unit=°
